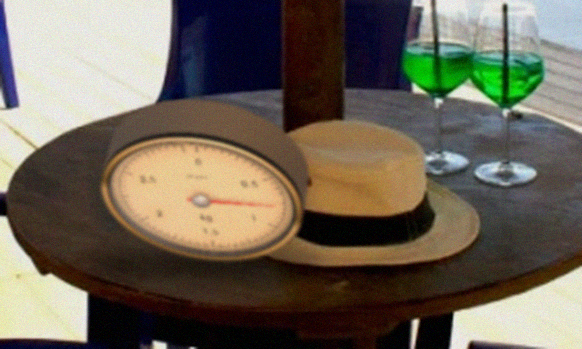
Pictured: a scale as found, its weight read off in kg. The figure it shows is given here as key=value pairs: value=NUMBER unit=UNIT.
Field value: value=0.75 unit=kg
